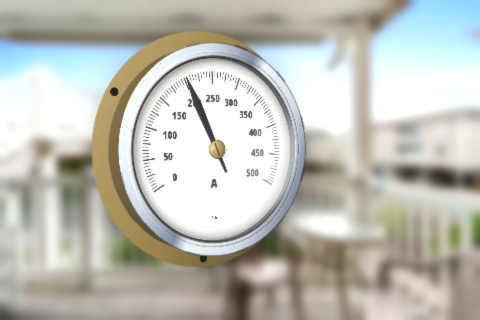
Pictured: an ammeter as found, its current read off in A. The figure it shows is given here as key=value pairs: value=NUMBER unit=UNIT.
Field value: value=200 unit=A
